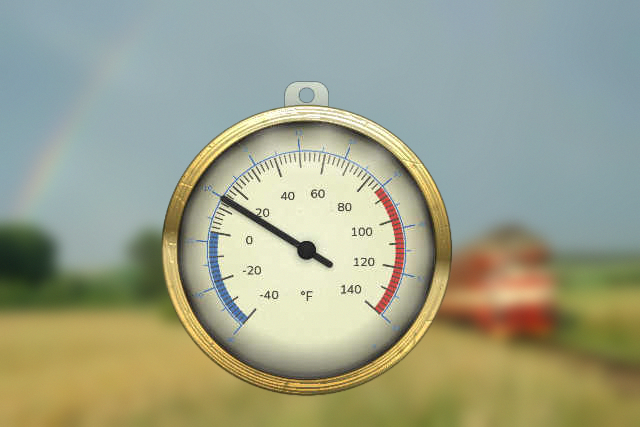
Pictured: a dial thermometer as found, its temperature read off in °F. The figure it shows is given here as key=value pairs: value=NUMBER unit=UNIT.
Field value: value=14 unit=°F
